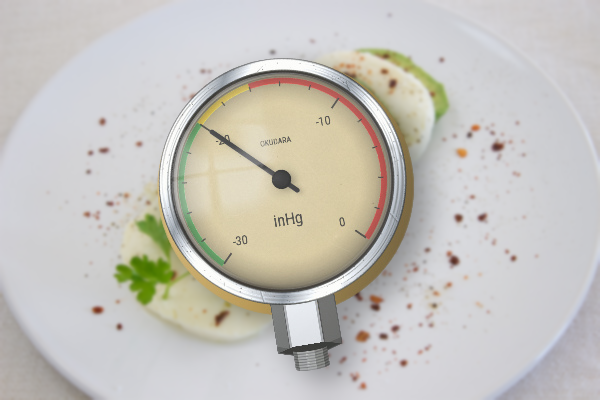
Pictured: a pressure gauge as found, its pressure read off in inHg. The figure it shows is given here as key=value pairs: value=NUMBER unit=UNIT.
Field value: value=-20 unit=inHg
